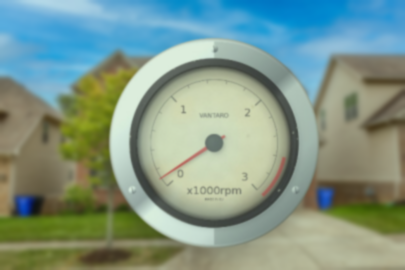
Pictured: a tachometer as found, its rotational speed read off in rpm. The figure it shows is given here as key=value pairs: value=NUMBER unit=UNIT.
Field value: value=100 unit=rpm
